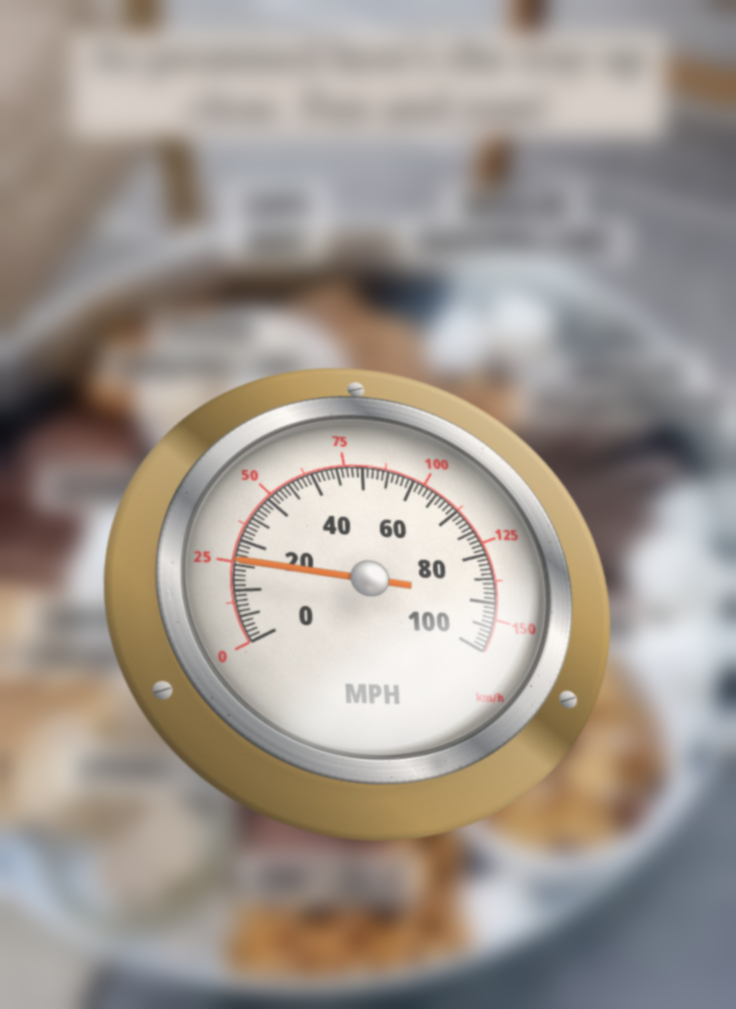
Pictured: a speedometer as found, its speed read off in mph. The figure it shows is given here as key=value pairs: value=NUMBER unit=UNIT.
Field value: value=15 unit=mph
